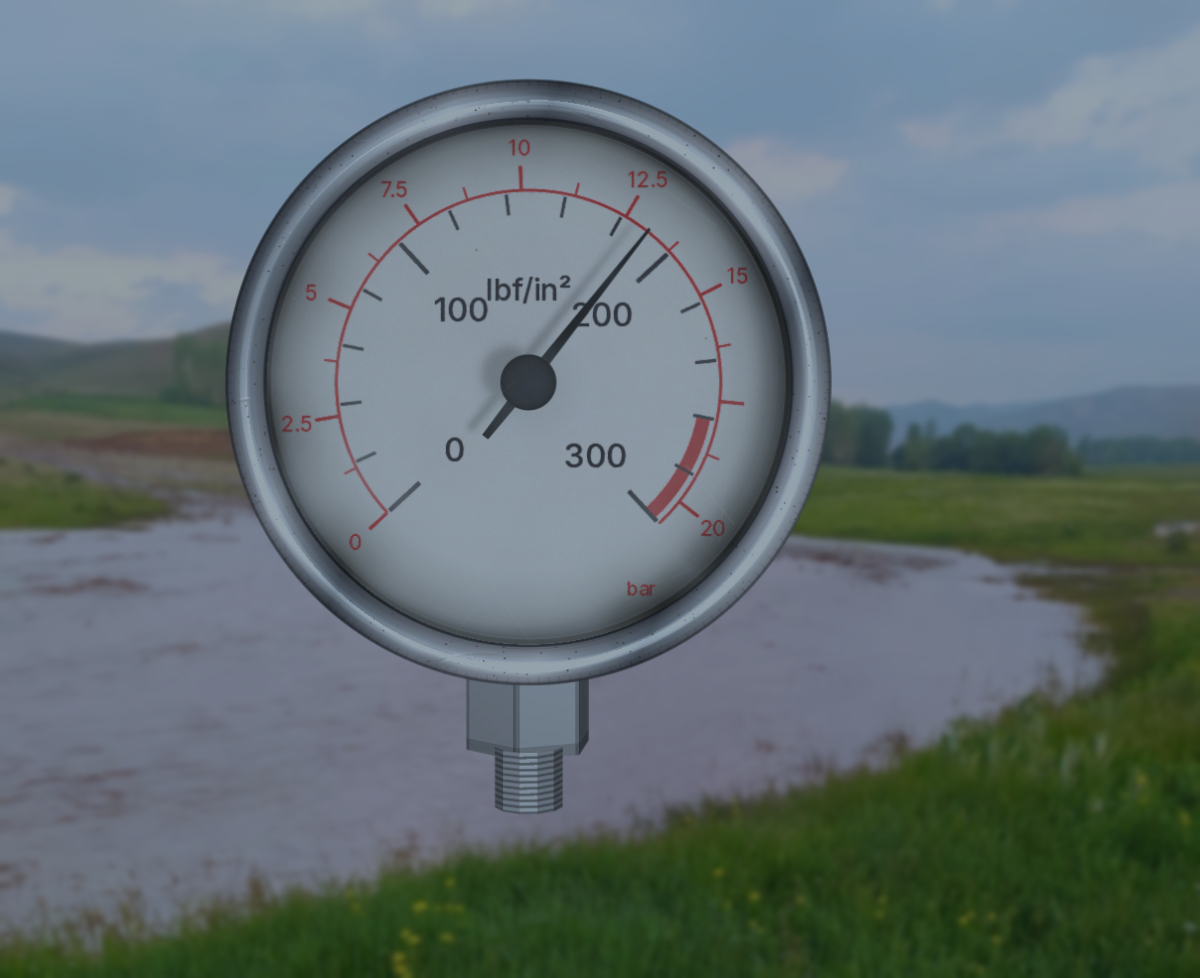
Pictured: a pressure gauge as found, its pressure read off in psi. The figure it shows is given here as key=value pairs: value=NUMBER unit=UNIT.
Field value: value=190 unit=psi
